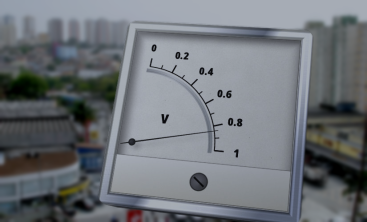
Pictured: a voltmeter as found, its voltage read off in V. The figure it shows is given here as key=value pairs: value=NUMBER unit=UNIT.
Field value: value=0.85 unit=V
